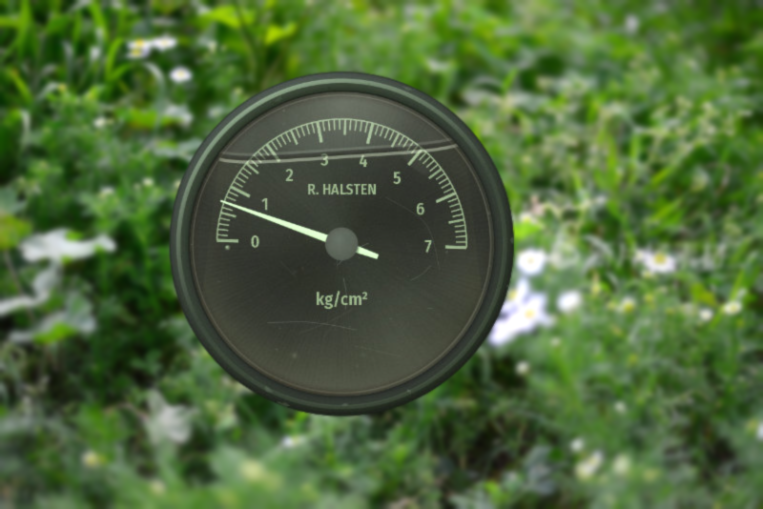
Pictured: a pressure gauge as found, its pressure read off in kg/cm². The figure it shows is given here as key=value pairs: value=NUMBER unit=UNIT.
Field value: value=0.7 unit=kg/cm²
